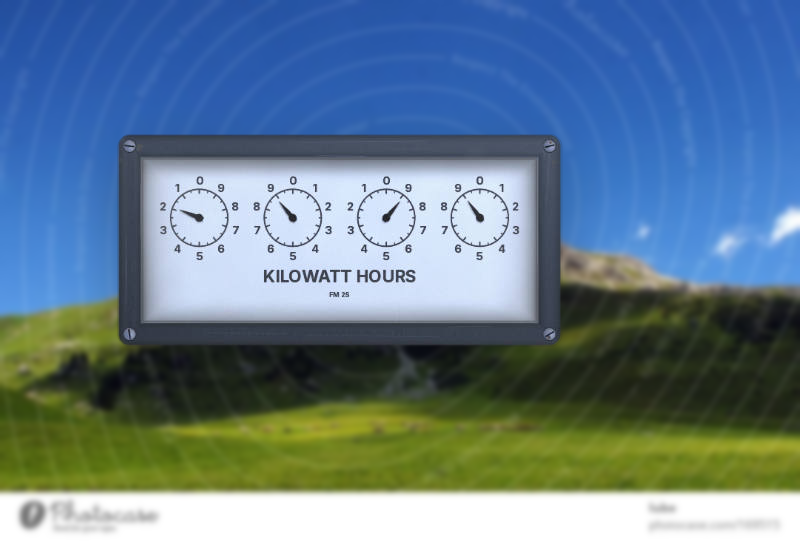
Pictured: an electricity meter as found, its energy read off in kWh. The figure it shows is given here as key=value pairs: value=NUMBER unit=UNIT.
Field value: value=1889 unit=kWh
